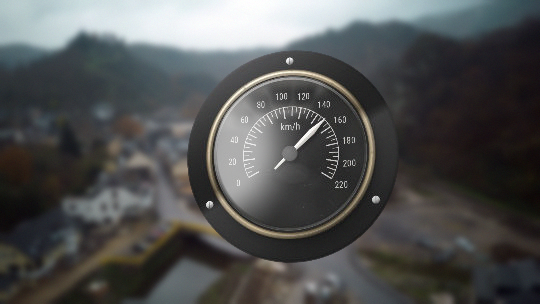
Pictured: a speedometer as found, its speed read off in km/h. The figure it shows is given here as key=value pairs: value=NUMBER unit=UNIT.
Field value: value=150 unit=km/h
